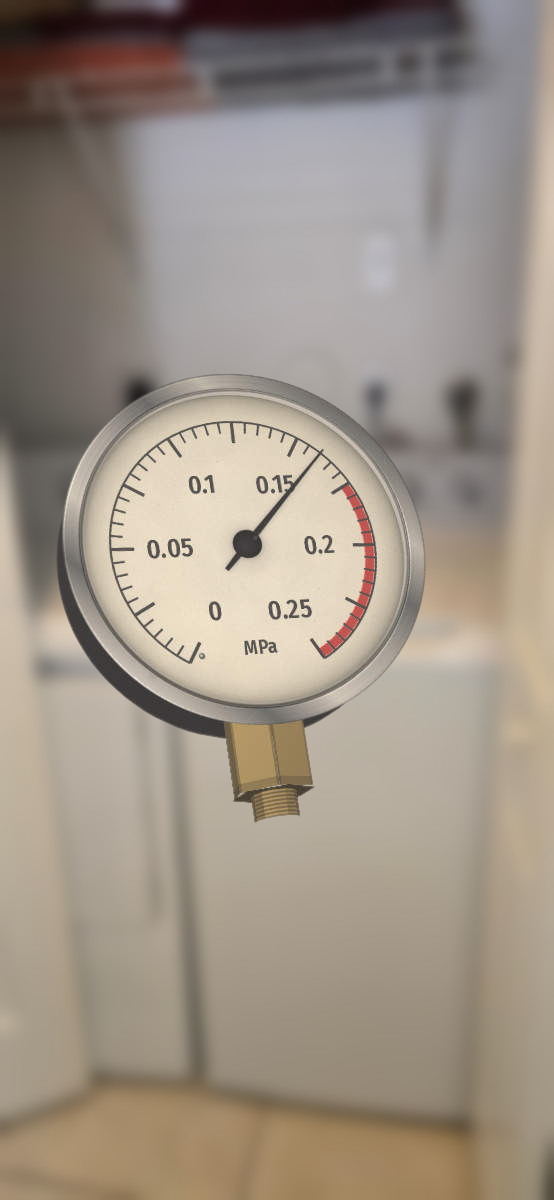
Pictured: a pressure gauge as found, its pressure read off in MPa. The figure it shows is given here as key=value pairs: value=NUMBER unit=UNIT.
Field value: value=0.16 unit=MPa
